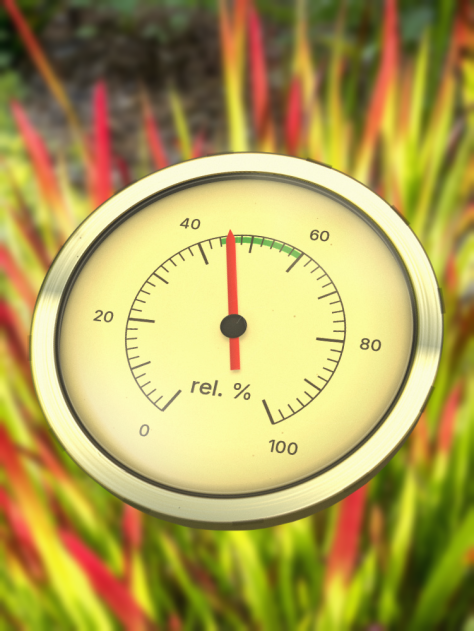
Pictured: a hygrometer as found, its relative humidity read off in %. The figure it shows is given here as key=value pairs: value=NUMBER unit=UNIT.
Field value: value=46 unit=%
